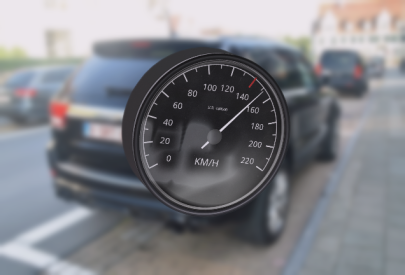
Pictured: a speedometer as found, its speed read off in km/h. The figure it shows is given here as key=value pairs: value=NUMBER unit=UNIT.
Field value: value=150 unit=km/h
